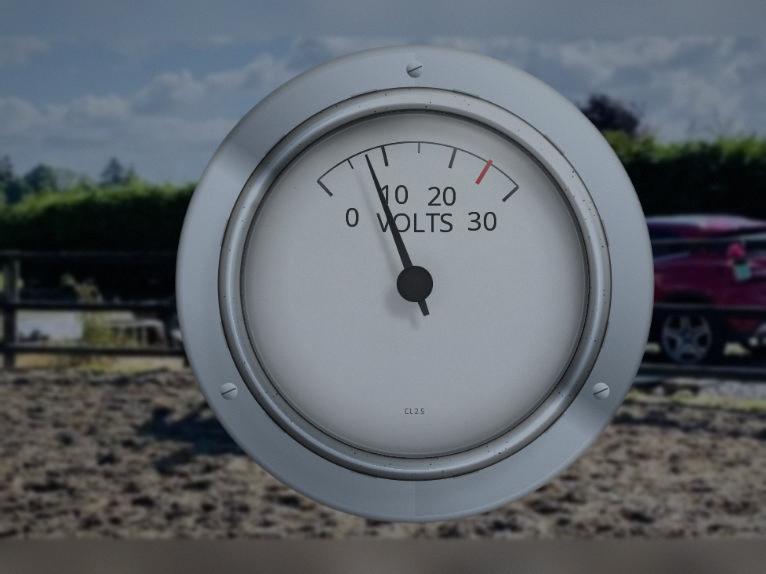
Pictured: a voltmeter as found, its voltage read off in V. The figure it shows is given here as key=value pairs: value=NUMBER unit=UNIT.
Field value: value=7.5 unit=V
